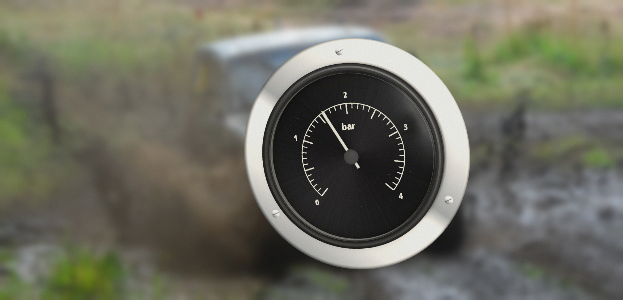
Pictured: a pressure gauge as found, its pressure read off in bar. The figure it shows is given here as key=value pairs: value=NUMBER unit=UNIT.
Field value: value=1.6 unit=bar
